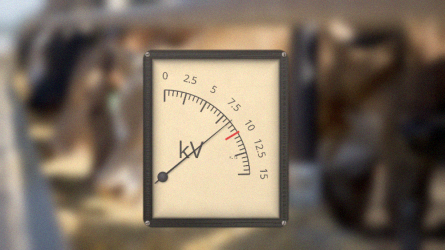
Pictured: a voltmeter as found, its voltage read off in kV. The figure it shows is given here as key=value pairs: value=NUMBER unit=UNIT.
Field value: value=8.5 unit=kV
